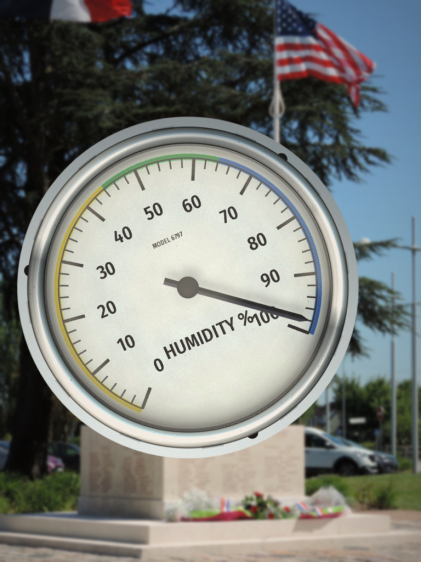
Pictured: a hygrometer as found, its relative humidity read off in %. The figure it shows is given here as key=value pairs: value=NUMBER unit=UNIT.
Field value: value=98 unit=%
